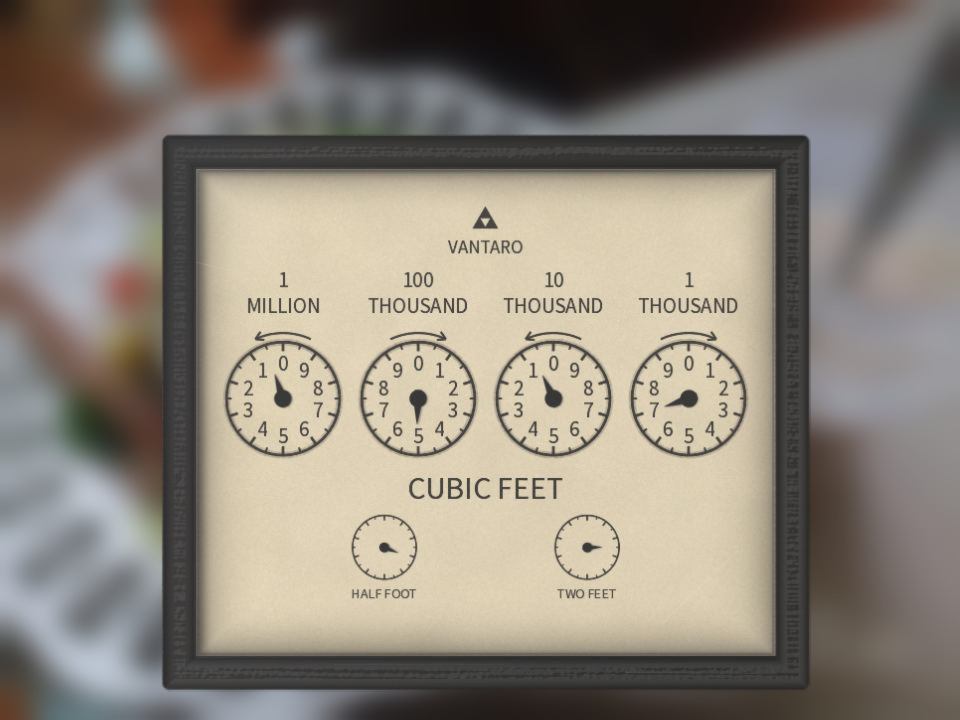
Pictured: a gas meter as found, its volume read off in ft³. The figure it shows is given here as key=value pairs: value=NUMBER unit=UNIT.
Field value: value=50700 unit=ft³
